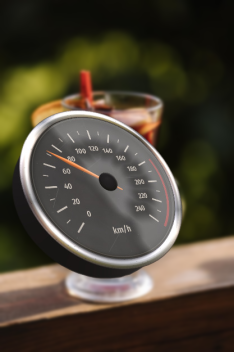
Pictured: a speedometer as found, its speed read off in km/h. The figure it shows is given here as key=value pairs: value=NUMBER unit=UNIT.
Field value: value=70 unit=km/h
